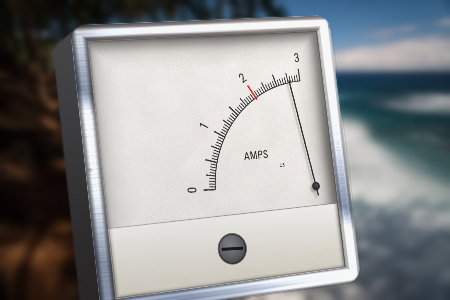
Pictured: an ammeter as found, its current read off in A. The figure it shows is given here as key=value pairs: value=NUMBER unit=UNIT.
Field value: value=2.75 unit=A
